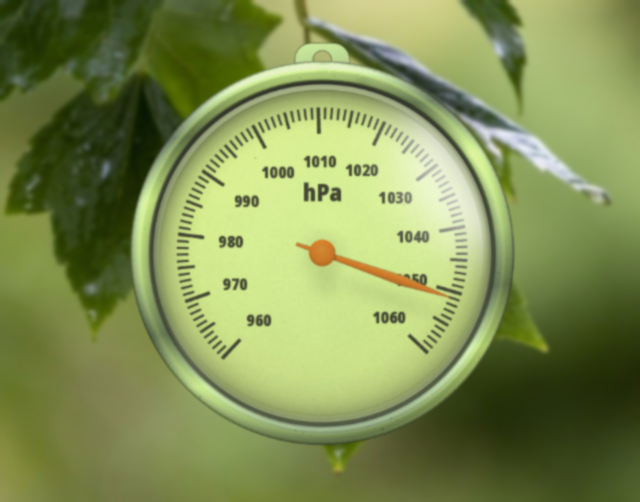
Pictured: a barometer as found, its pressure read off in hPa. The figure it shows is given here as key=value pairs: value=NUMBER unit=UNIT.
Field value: value=1051 unit=hPa
